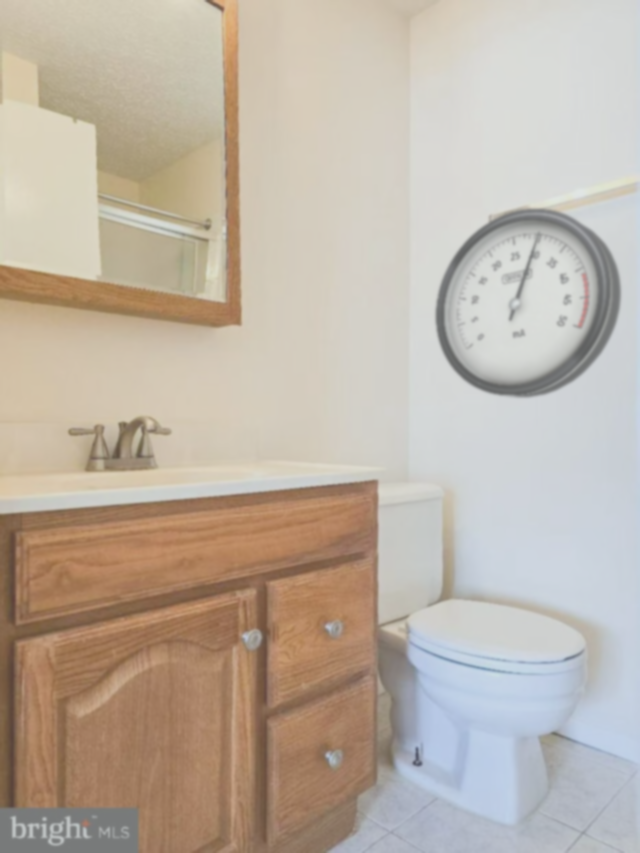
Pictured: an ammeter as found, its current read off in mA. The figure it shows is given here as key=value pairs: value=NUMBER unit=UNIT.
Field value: value=30 unit=mA
